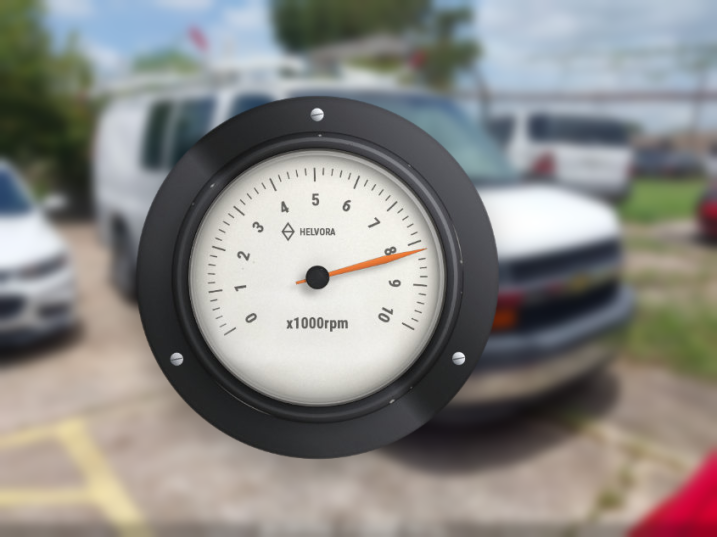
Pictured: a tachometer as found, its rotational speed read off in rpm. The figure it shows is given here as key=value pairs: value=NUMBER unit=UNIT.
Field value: value=8200 unit=rpm
